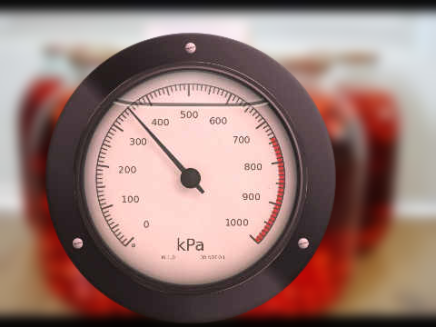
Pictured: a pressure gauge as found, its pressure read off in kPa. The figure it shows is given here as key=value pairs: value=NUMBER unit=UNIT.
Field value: value=350 unit=kPa
